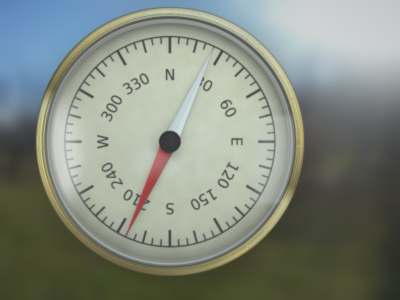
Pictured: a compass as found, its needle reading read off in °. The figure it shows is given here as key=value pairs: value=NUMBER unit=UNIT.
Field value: value=205 unit=°
